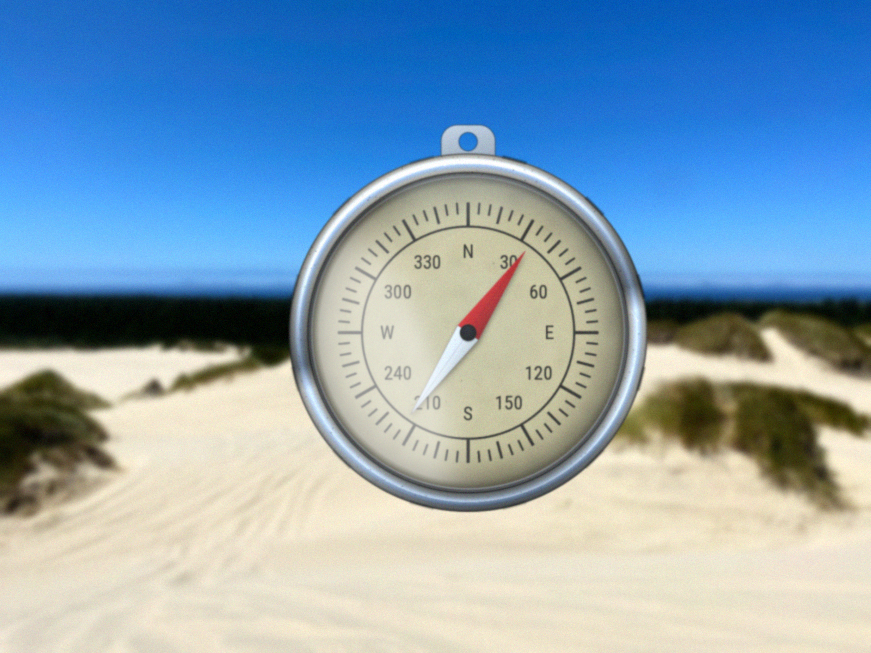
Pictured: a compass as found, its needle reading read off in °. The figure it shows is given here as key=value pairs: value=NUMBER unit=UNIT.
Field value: value=35 unit=°
